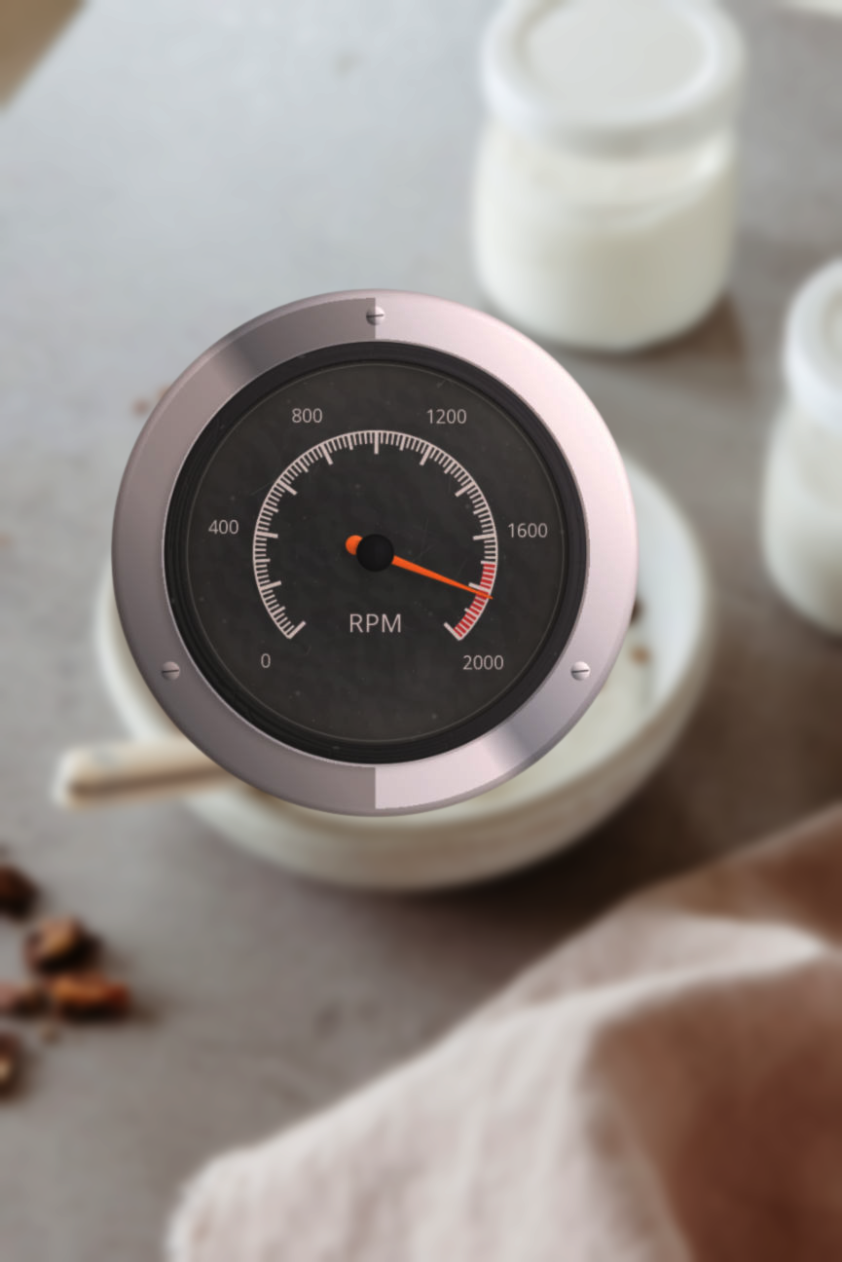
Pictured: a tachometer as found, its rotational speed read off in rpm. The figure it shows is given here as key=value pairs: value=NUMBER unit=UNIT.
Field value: value=1820 unit=rpm
